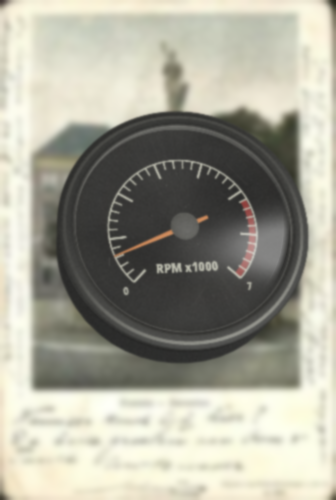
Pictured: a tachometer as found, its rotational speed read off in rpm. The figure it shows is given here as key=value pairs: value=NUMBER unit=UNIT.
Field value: value=600 unit=rpm
